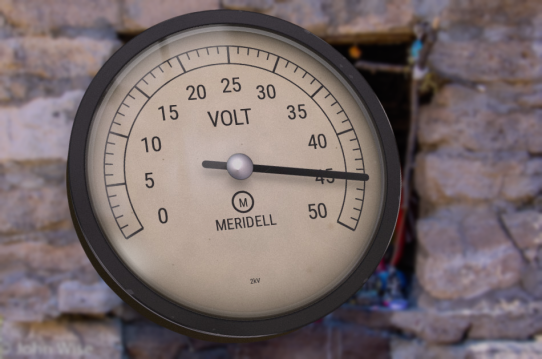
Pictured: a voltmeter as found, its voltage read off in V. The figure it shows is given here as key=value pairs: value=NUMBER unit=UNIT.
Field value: value=45 unit=V
